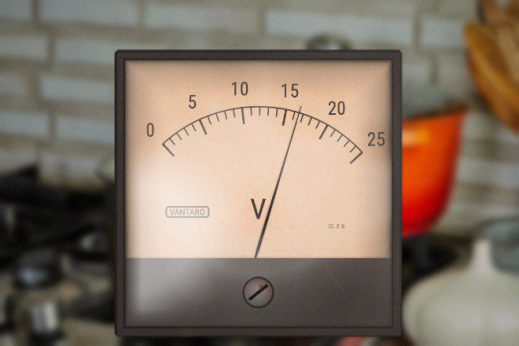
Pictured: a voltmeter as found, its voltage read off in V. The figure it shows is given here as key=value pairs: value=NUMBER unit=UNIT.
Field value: value=16.5 unit=V
